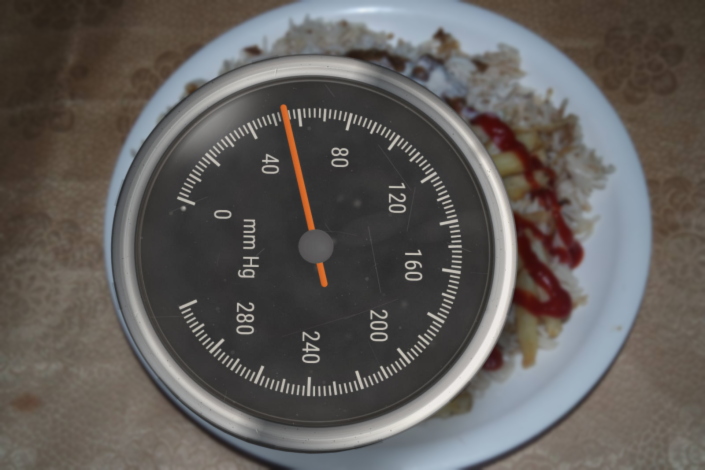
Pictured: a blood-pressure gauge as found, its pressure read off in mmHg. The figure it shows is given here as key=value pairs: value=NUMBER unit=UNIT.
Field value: value=54 unit=mmHg
